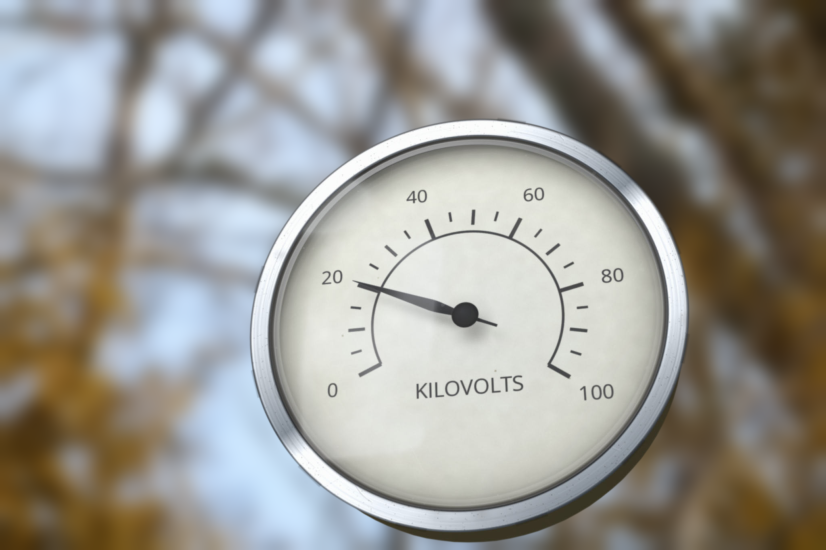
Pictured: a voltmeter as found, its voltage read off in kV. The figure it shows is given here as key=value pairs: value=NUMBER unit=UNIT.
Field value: value=20 unit=kV
